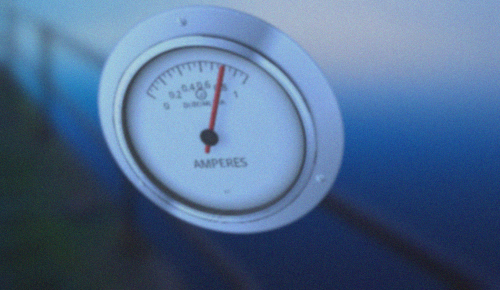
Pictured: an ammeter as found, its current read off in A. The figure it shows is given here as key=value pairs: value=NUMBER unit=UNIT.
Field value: value=0.8 unit=A
